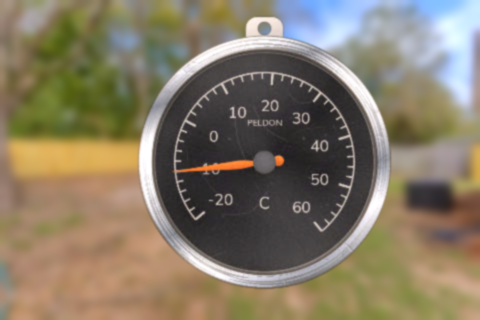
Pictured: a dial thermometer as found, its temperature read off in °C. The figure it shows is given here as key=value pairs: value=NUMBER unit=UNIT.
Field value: value=-10 unit=°C
